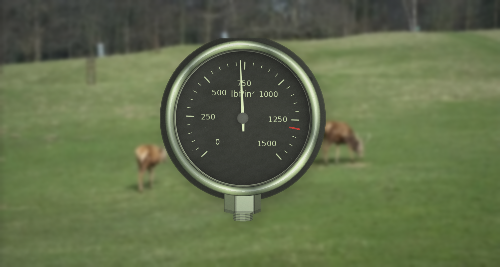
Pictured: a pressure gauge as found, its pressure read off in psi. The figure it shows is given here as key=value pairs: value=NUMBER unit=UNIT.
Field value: value=725 unit=psi
